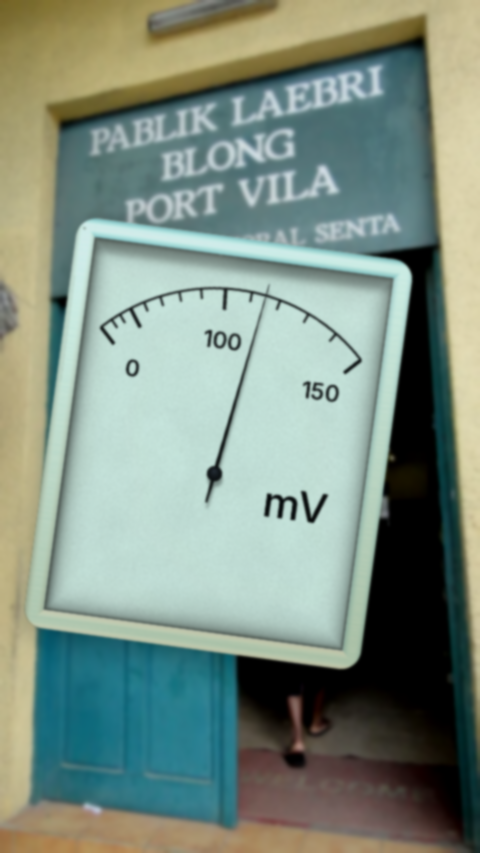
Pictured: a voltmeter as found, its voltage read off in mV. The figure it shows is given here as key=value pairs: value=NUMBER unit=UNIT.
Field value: value=115 unit=mV
